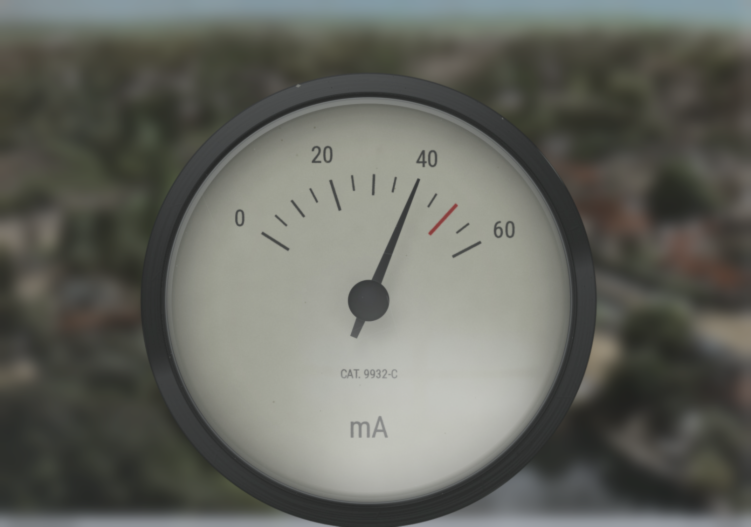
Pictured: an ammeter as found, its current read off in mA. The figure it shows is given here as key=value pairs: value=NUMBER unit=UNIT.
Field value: value=40 unit=mA
